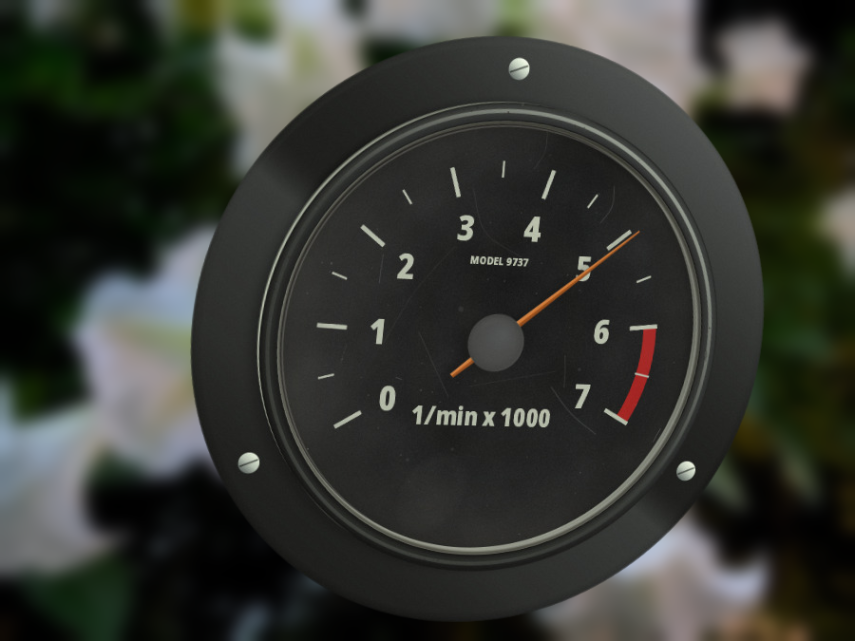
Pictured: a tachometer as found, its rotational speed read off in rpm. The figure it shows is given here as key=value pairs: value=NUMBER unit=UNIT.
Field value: value=5000 unit=rpm
